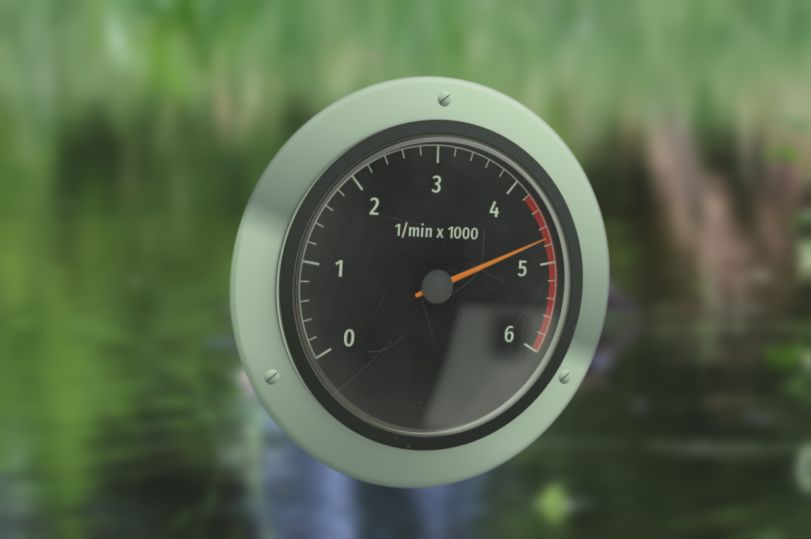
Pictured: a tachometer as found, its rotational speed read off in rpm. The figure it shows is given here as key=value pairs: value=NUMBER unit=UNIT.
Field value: value=4700 unit=rpm
